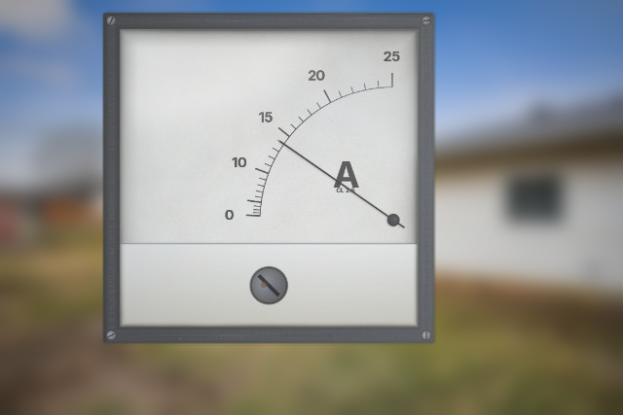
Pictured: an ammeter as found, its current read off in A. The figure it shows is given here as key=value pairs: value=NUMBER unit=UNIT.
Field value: value=14 unit=A
